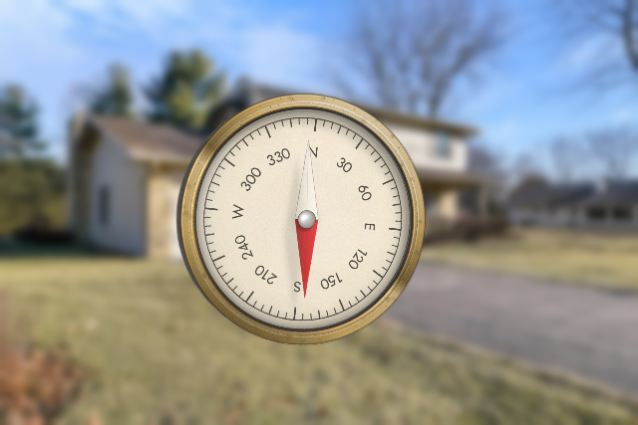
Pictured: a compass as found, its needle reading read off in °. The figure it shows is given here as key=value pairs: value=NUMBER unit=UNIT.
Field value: value=175 unit=°
